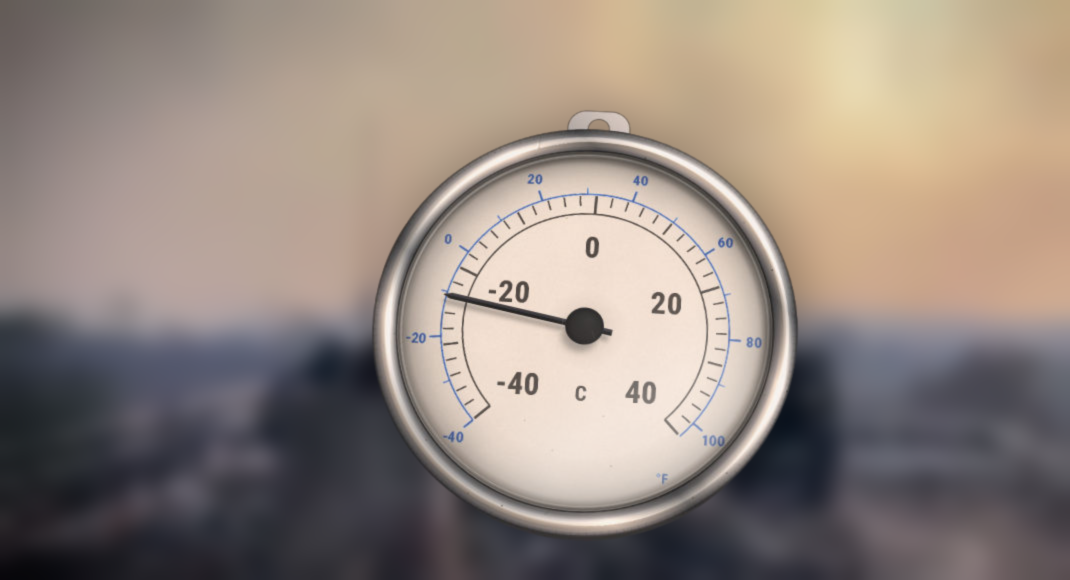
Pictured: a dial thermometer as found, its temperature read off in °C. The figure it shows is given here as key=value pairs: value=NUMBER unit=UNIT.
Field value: value=-24 unit=°C
